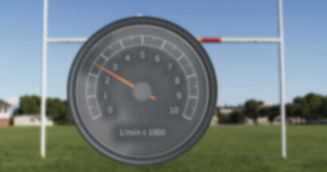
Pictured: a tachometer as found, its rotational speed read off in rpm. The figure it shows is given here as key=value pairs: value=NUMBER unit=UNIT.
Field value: value=2500 unit=rpm
